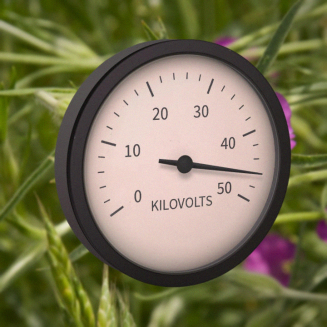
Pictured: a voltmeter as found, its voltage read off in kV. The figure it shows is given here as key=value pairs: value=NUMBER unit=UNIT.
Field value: value=46 unit=kV
